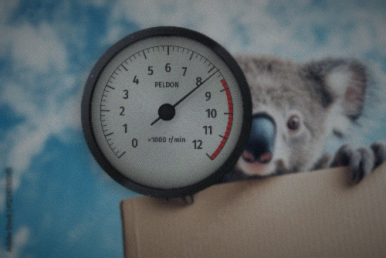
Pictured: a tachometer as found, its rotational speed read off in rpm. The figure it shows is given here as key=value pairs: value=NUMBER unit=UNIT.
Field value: value=8200 unit=rpm
